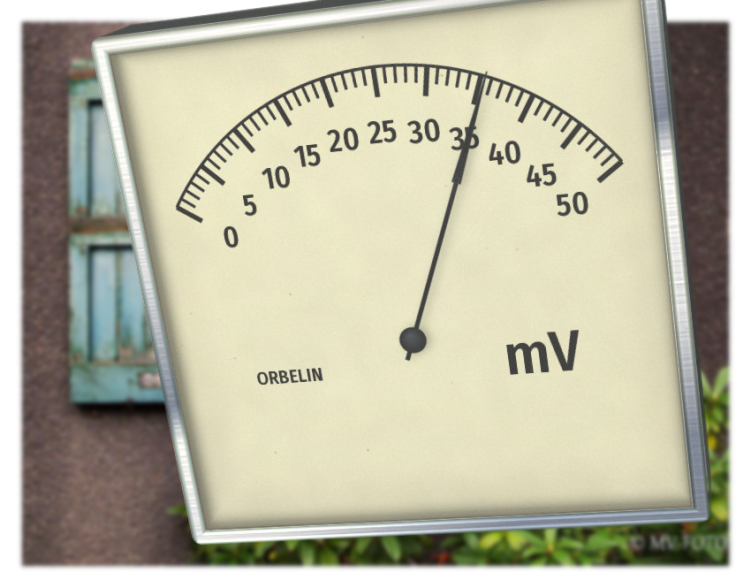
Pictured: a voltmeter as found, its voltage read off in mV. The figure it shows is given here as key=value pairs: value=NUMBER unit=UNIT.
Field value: value=35.5 unit=mV
